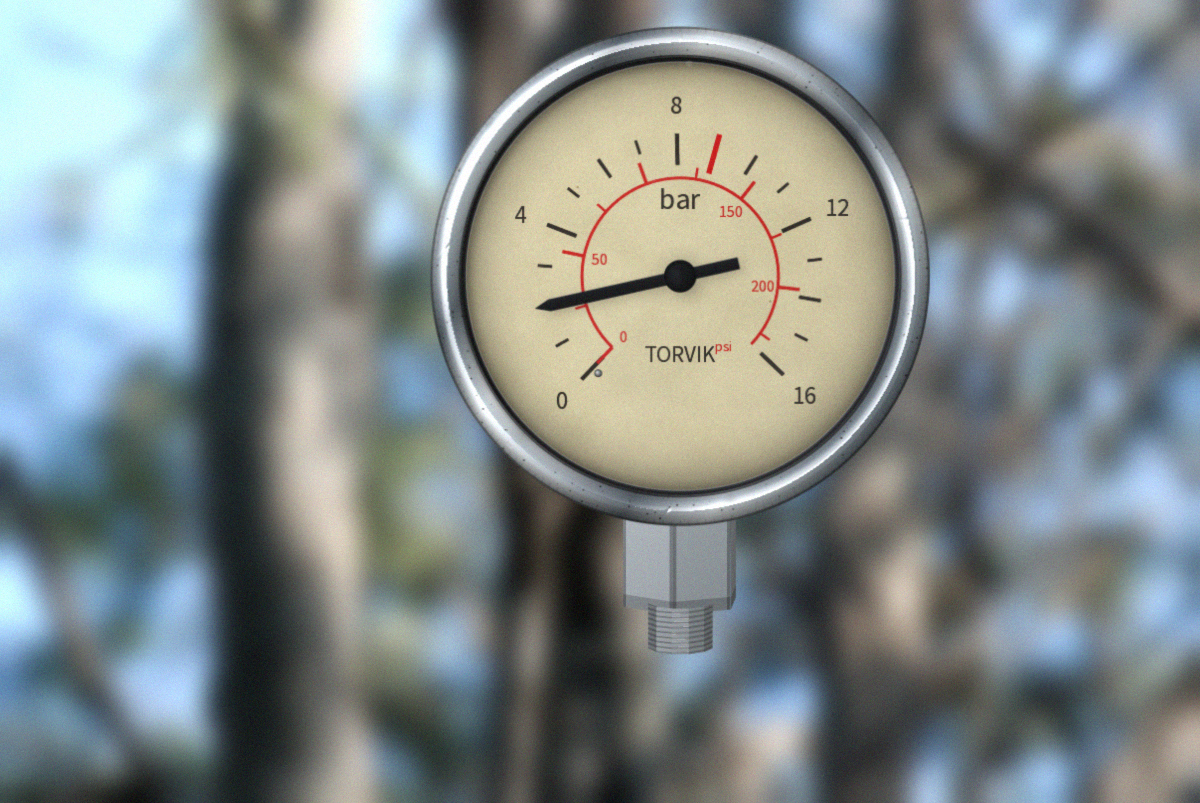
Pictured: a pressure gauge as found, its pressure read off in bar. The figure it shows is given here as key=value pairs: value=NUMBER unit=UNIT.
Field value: value=2 unit=bar
